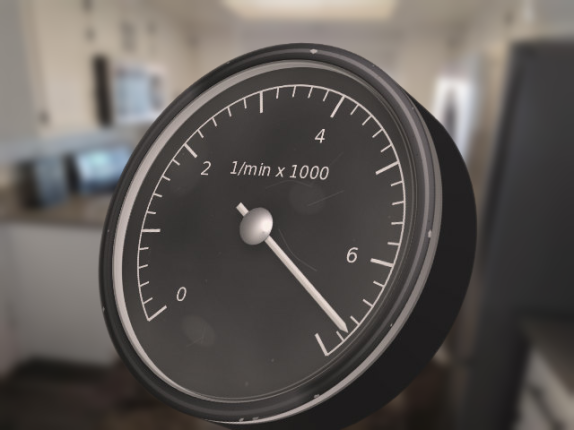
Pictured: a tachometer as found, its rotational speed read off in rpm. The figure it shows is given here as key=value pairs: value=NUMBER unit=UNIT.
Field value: value=6700 unit=rpm
